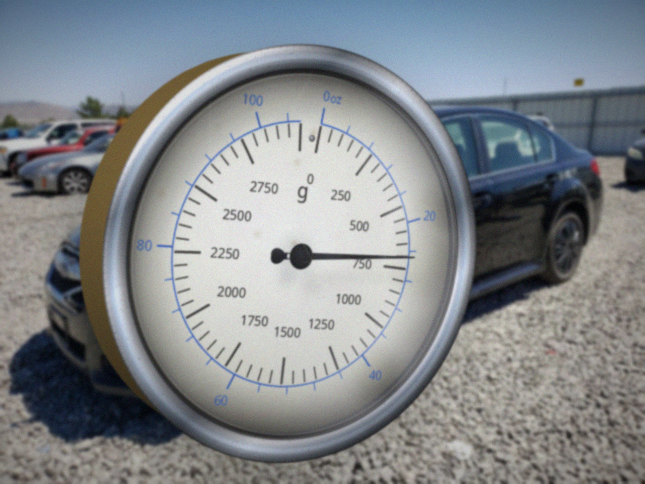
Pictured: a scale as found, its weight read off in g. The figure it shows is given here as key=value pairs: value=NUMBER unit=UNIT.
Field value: value=700 unit=g
